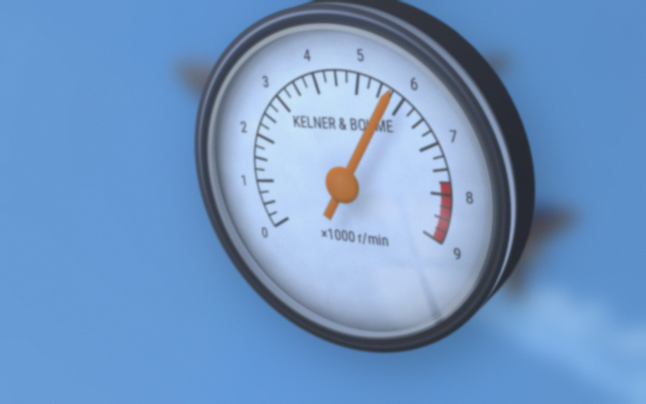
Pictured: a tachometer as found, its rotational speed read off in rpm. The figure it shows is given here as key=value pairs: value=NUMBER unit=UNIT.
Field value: value=5750 unit=rpm
